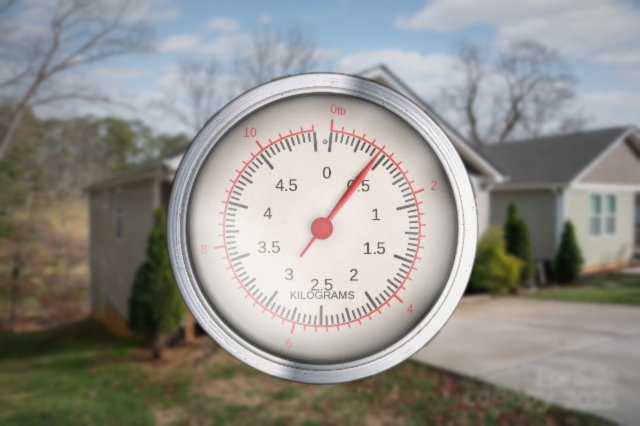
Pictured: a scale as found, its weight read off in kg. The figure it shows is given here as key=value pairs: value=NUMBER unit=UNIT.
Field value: value=0.45 unit=kg
